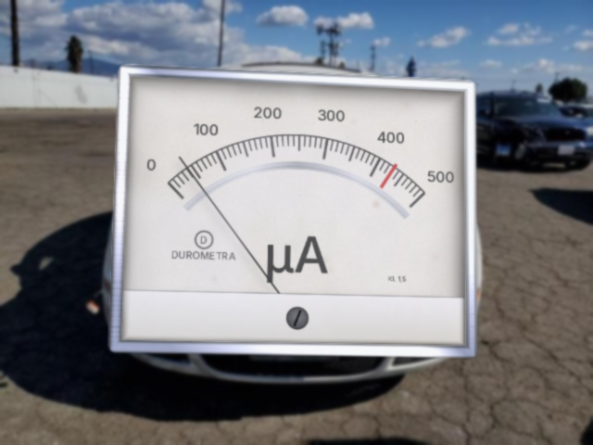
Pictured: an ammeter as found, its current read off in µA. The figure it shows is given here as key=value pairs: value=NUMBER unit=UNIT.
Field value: value=40 unit=µA
